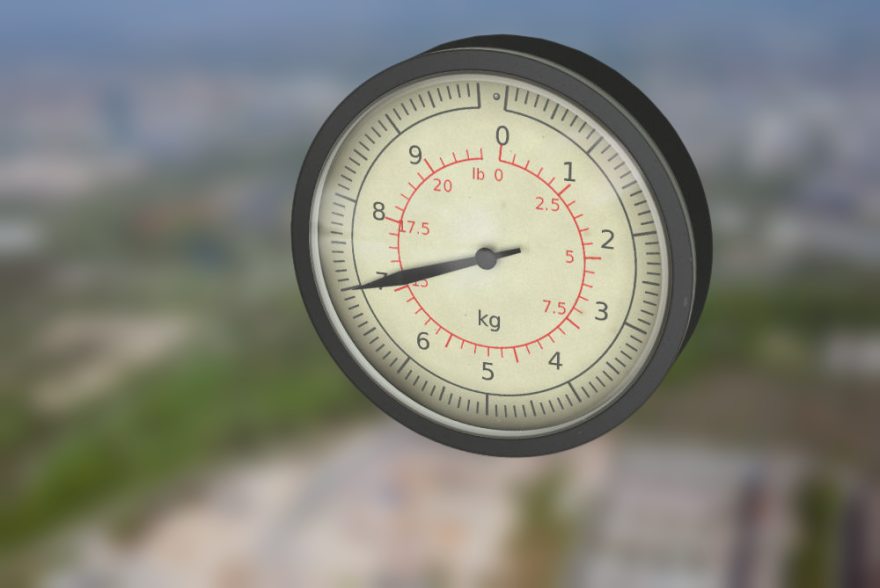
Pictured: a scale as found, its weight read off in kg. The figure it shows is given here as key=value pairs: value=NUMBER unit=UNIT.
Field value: value=7 unit=kg
